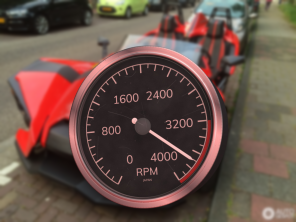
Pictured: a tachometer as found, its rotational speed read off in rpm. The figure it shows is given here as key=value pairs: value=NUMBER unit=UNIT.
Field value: value=3700 unit=rpm
